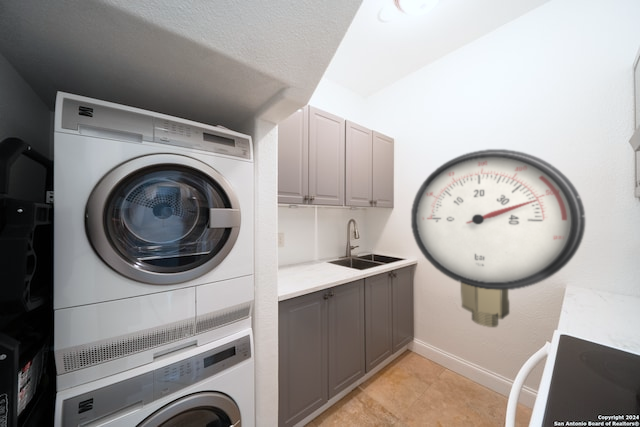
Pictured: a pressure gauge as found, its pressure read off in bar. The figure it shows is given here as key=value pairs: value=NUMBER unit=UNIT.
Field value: value=35 unit=bar
